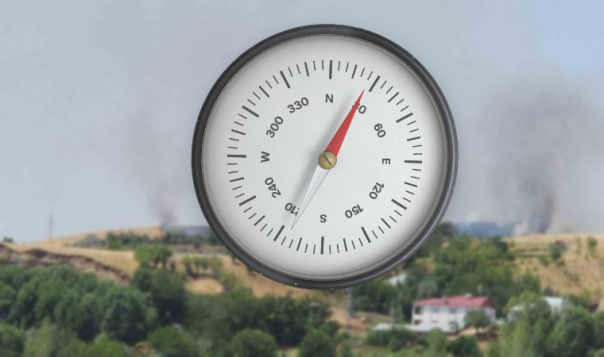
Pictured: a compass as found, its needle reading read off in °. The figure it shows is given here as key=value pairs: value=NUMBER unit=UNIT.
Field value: value=25 unit=°
